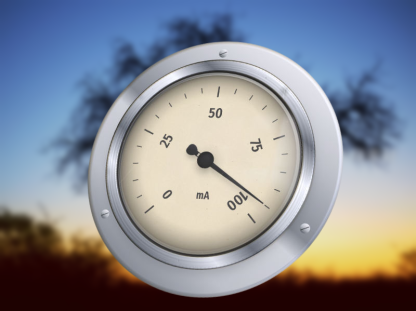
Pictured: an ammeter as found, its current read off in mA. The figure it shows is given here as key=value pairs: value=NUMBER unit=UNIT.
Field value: value=95 unit=mA
